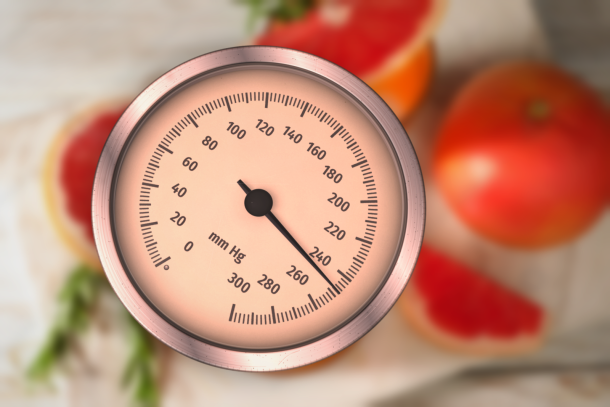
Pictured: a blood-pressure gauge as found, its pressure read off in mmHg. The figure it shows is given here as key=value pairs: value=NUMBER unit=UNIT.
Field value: value=248 unit=mmHg
